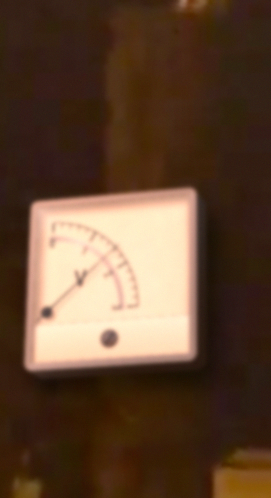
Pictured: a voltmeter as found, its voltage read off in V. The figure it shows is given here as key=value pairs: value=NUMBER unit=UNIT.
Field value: value=1.6 unit=V
